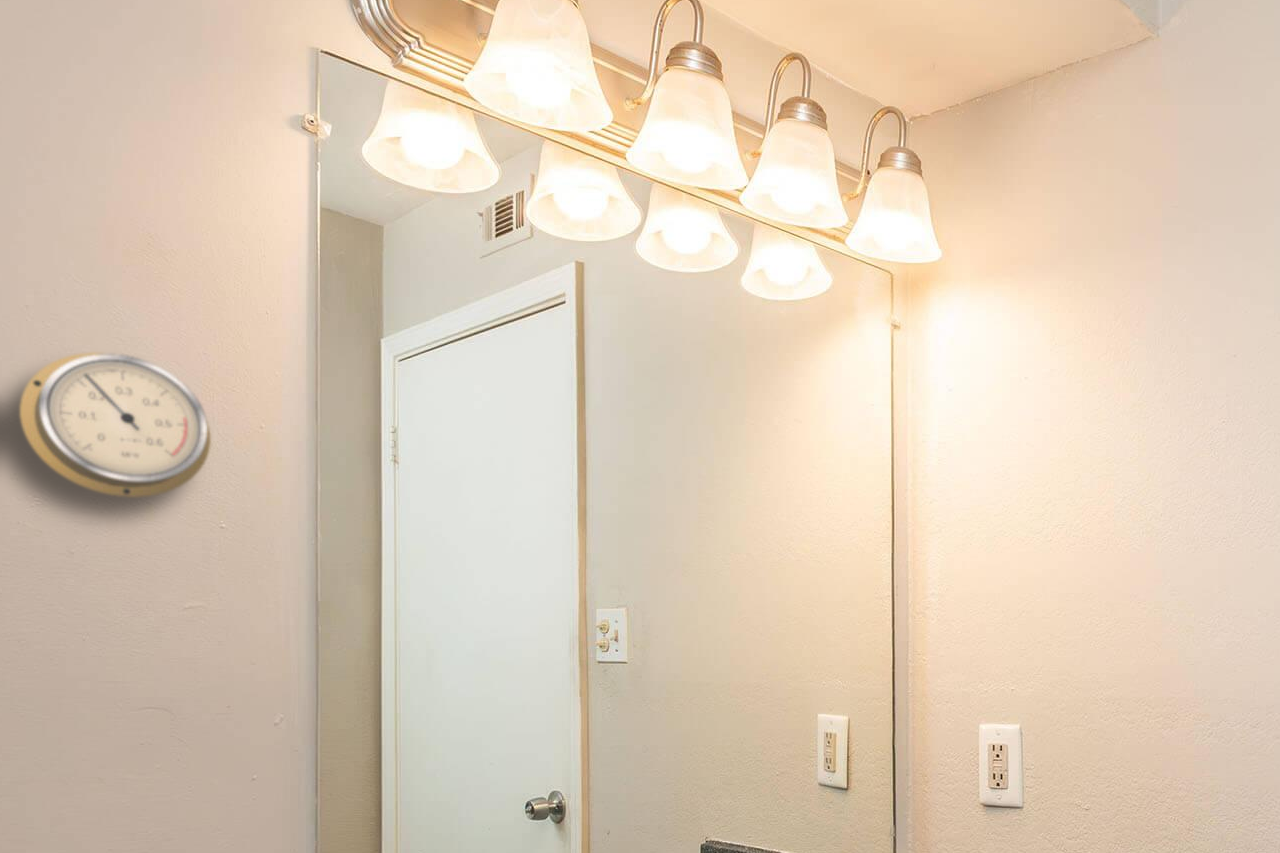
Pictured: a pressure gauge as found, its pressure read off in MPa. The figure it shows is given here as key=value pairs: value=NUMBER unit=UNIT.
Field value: value=0.22 unit=MPa
